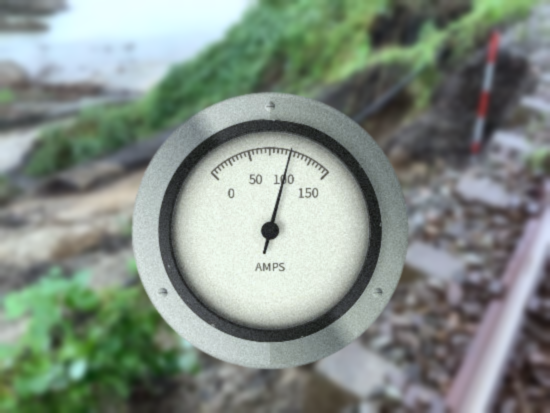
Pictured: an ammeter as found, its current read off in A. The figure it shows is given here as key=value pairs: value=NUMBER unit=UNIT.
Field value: value=100 unit=A
